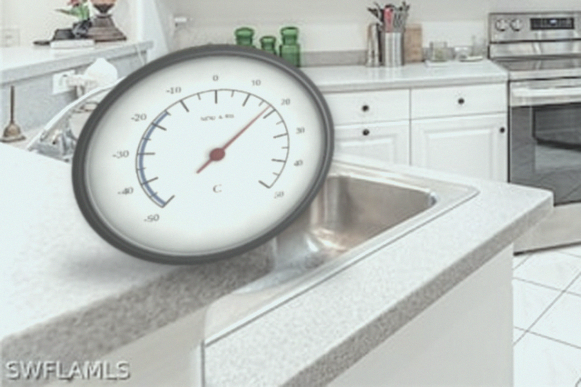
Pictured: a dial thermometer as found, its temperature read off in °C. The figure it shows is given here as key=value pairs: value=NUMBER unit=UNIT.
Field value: value=17.5 unit=°C
